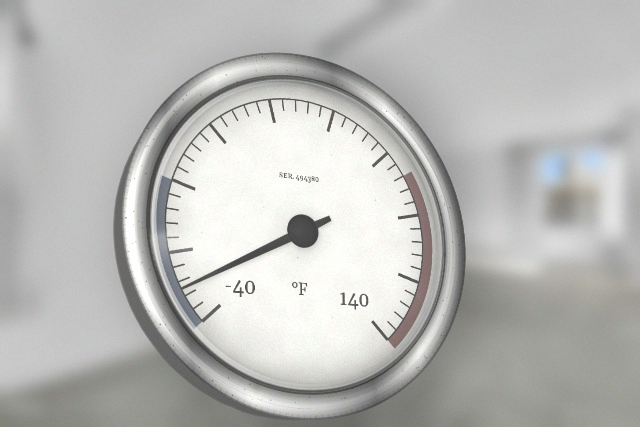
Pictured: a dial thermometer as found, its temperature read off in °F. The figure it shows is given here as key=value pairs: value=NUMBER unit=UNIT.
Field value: value=-30 unit=°F
